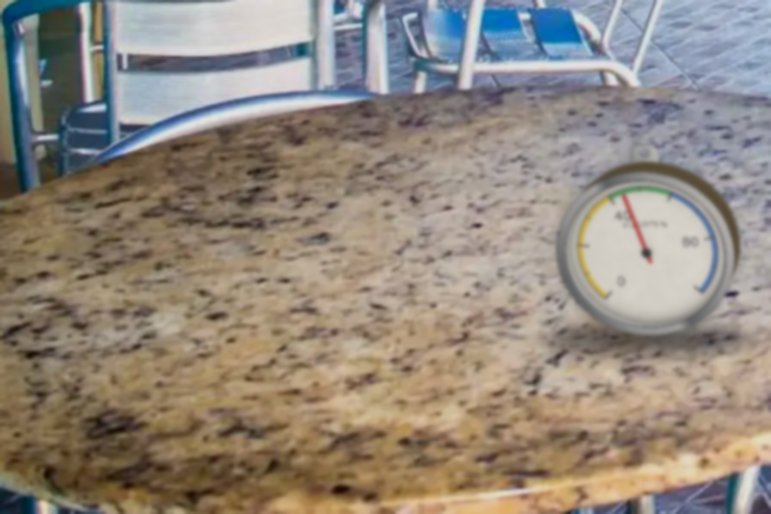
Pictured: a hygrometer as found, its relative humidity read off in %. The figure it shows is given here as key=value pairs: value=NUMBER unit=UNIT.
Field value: value=45 unit=%
